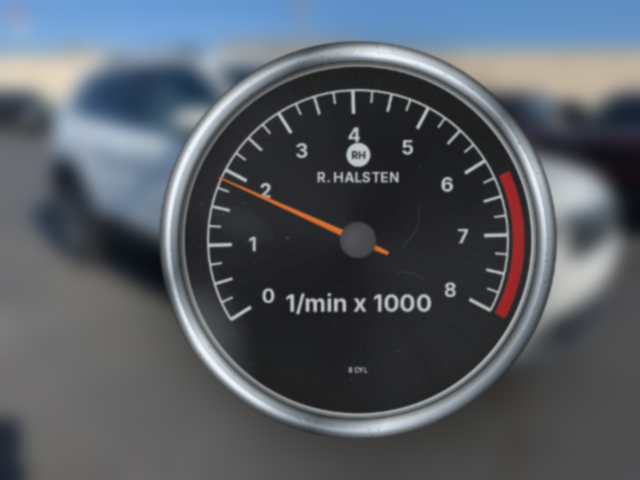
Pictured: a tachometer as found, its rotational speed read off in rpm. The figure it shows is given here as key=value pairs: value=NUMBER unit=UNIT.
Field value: value=1875 unit=rpm
